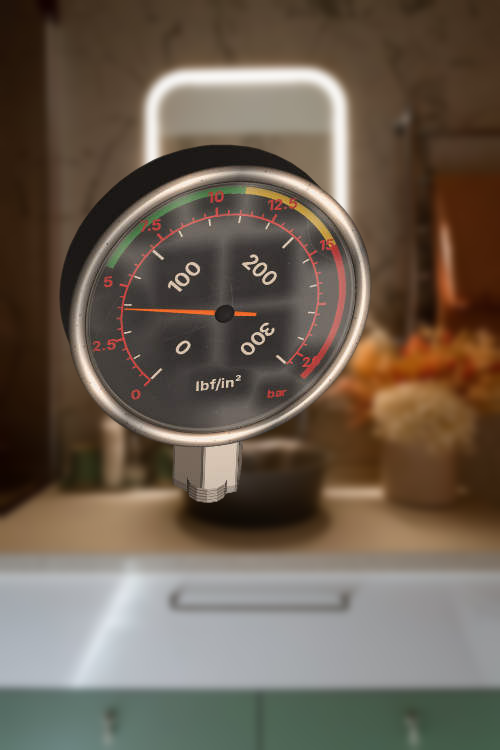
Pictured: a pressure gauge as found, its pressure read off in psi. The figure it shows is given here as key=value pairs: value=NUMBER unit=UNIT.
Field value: value=60 unit=psi
